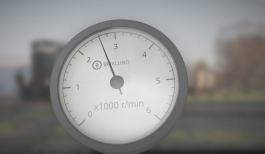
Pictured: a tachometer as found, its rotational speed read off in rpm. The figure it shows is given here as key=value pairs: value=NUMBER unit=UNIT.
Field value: value=2600 unit=rpm
